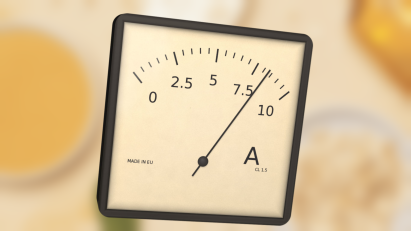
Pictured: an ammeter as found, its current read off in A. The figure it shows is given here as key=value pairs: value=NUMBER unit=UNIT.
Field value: value=8.25 unit=A
